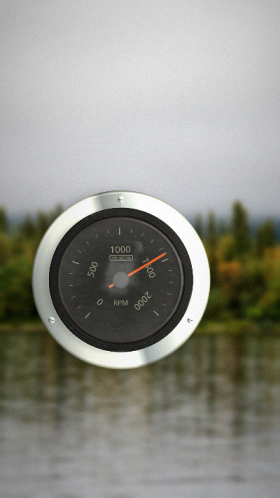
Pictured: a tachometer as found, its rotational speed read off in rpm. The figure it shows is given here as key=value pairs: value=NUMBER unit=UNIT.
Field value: value=1450 unit=rpm
